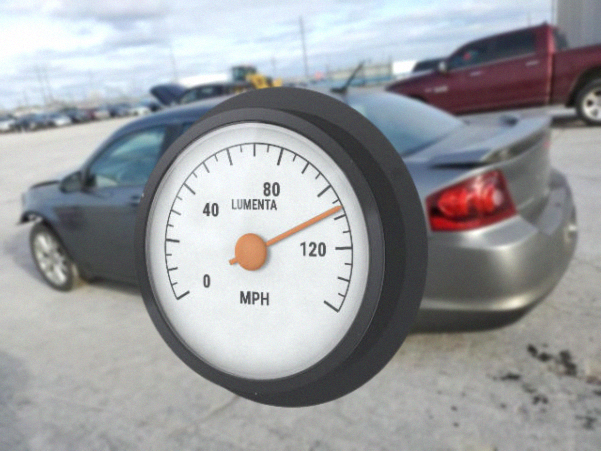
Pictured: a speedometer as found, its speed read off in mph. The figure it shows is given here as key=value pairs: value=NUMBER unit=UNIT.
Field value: value=107.5 unit=mph
